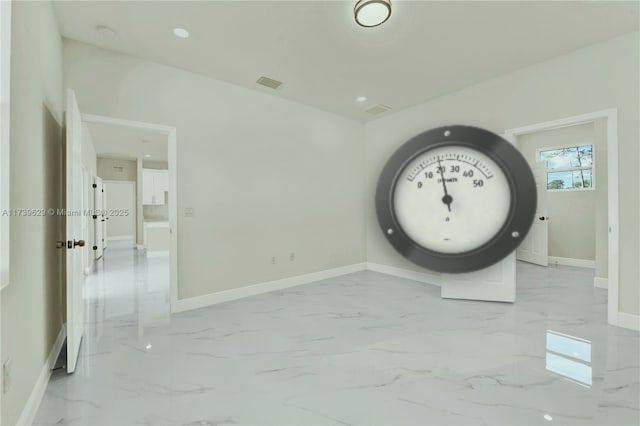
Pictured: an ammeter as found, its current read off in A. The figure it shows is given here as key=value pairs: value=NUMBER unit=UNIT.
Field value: value=20 unit=A
